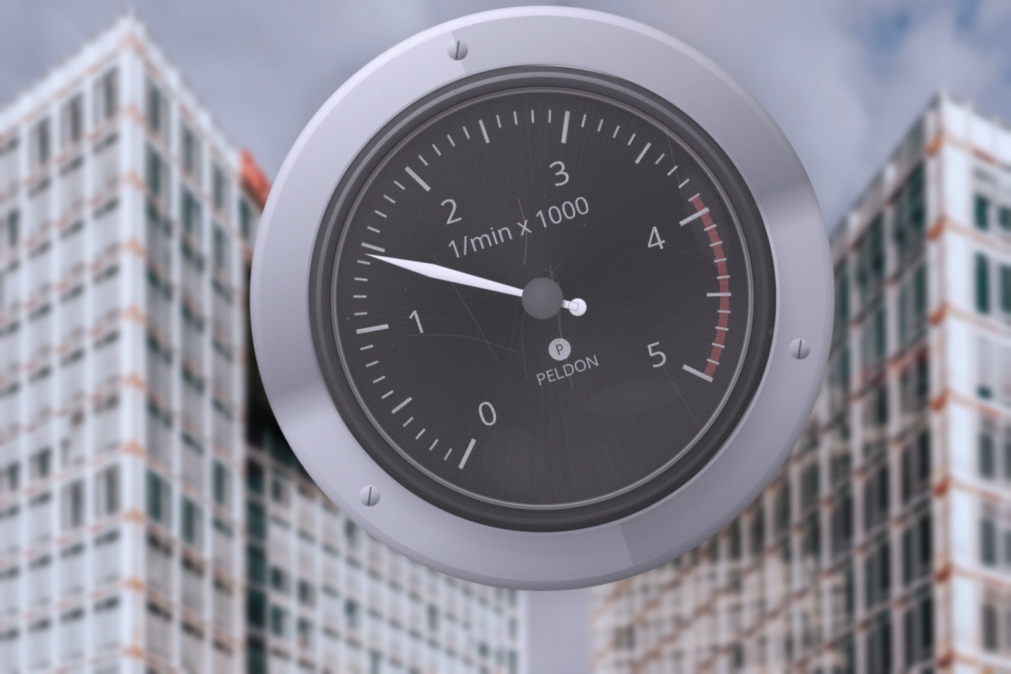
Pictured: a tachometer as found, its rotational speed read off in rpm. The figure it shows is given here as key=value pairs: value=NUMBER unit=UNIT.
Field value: value=1450 unit=rpm
